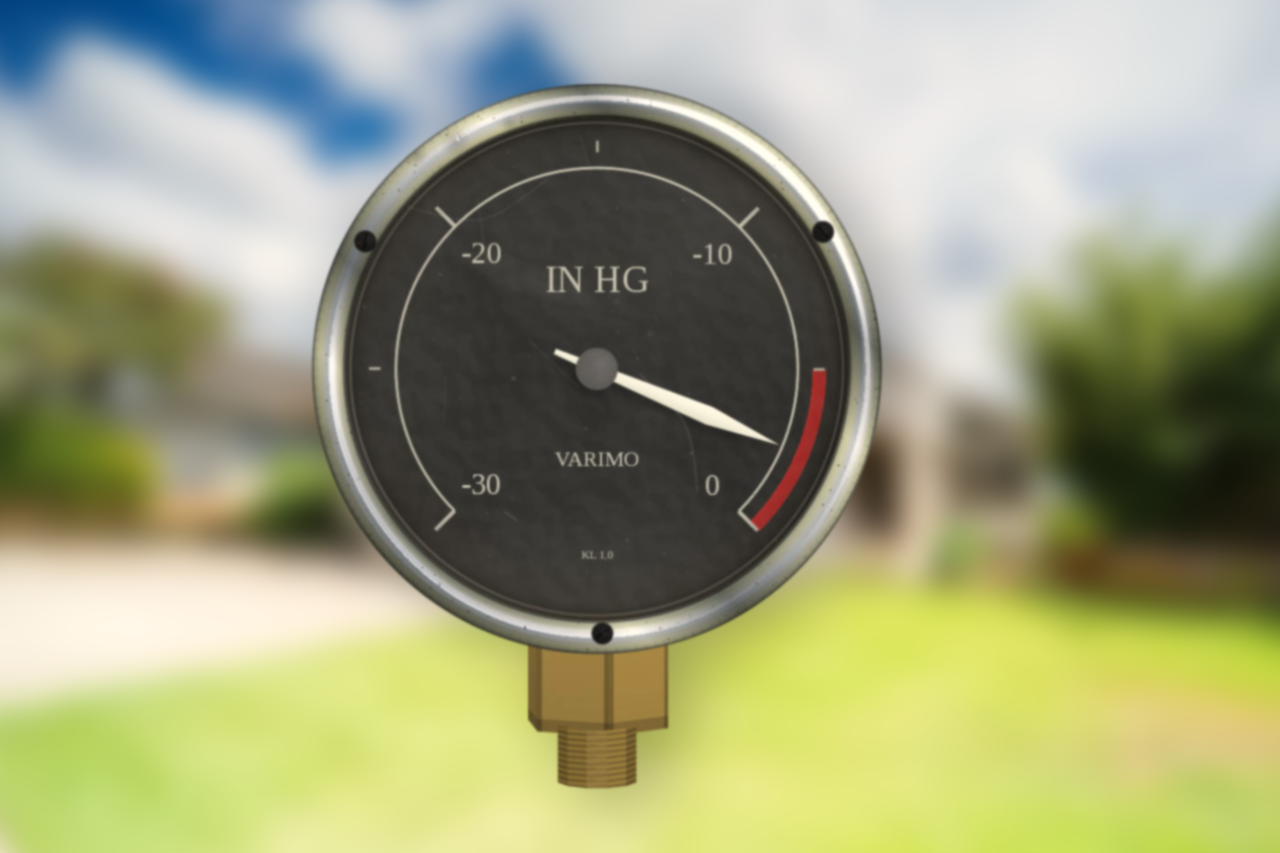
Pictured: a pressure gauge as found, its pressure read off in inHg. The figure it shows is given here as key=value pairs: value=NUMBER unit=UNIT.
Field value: value=-2.5 unit=inHg
